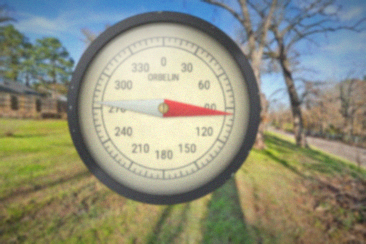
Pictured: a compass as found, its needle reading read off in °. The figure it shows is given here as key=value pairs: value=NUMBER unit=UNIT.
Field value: value=95 unit=°
